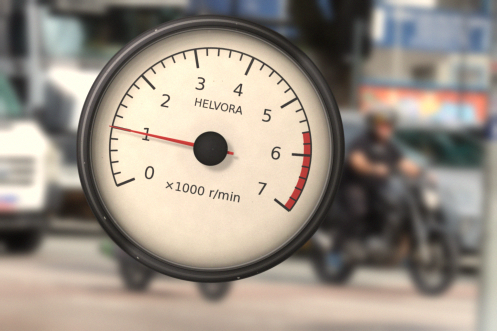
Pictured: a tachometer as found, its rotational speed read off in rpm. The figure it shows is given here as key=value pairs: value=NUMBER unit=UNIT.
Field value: value=1000 unit=rpm
